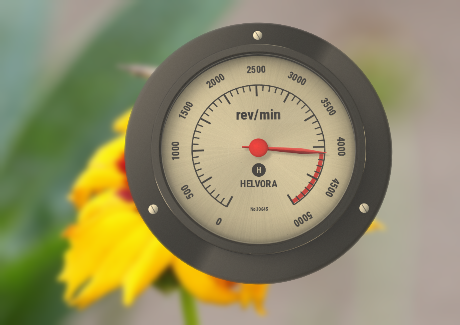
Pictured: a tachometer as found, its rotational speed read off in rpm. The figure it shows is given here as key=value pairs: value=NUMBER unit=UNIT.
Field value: value=4100 unit=rpm
